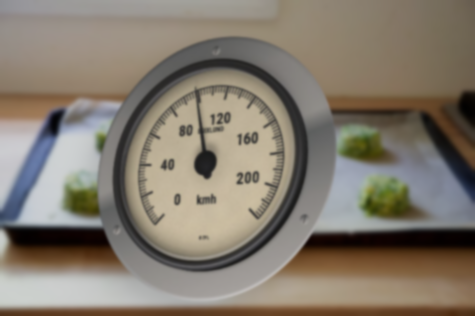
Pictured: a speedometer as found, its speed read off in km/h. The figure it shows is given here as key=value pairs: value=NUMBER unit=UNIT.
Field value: value=100 unit=km/h
